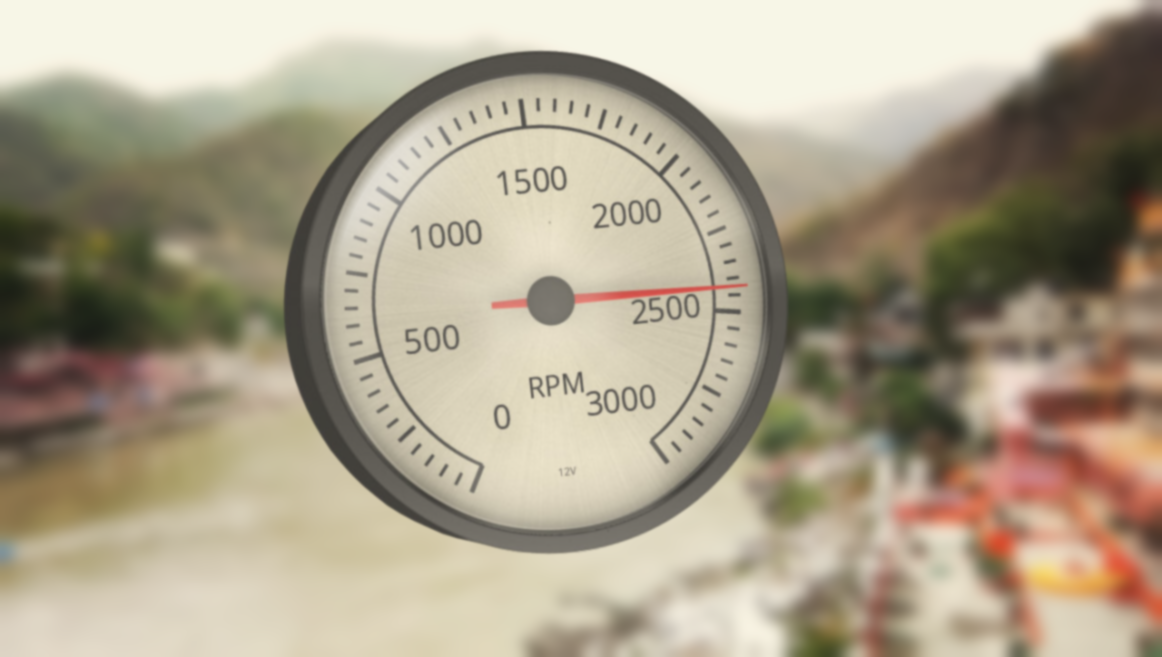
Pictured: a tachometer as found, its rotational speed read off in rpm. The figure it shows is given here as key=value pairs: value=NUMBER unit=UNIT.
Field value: value=2425 unit=rpm
